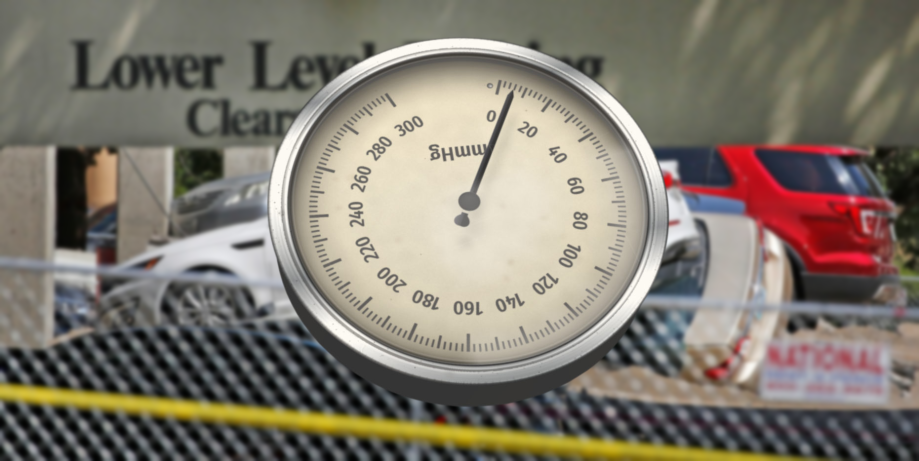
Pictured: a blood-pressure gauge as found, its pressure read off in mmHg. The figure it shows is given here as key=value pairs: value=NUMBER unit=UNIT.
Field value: value=6 unit=mmHg
